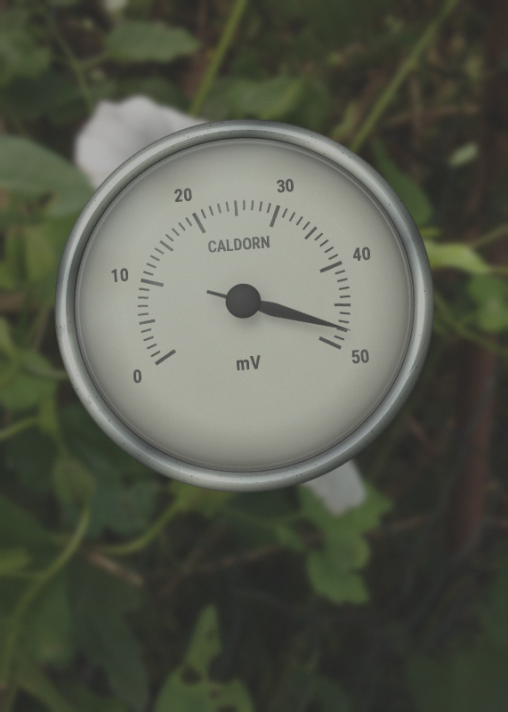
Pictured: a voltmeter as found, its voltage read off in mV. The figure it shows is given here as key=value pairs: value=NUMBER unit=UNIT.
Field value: value=48 unit=mV
